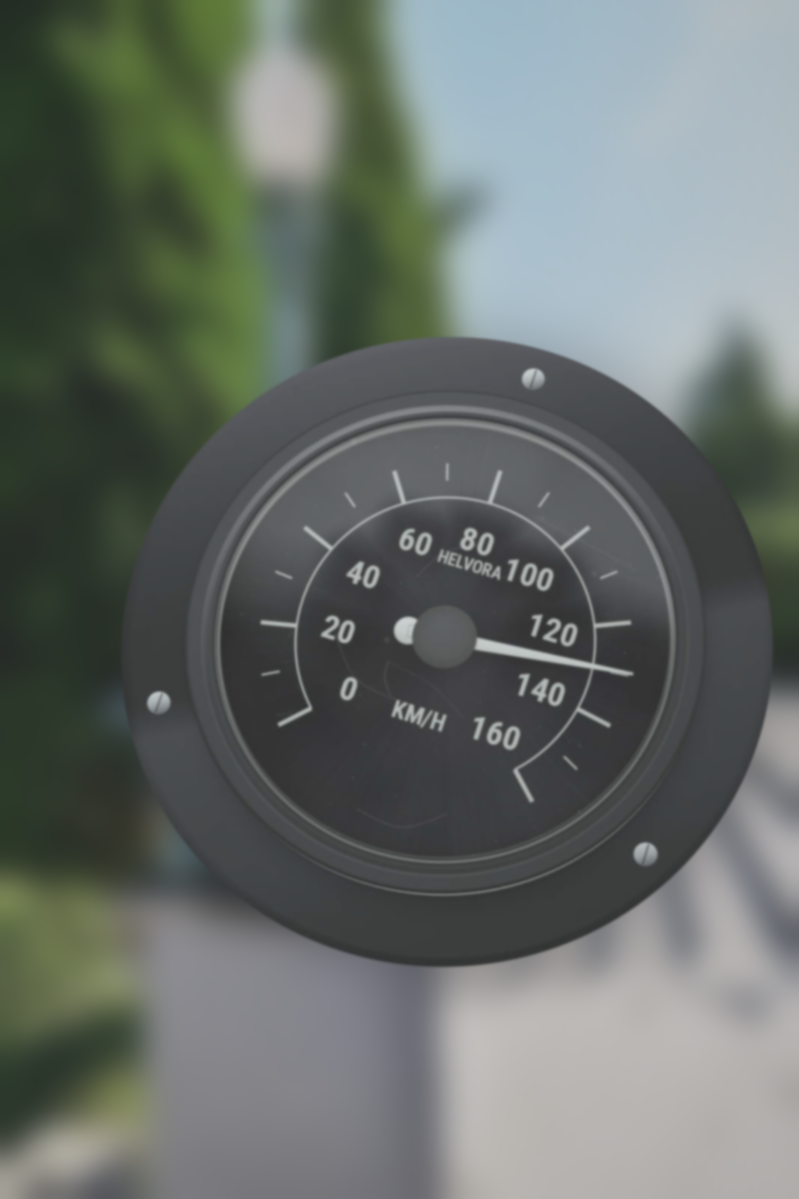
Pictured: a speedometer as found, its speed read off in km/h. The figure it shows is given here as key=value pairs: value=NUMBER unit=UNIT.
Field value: value=130 unit=km/h
